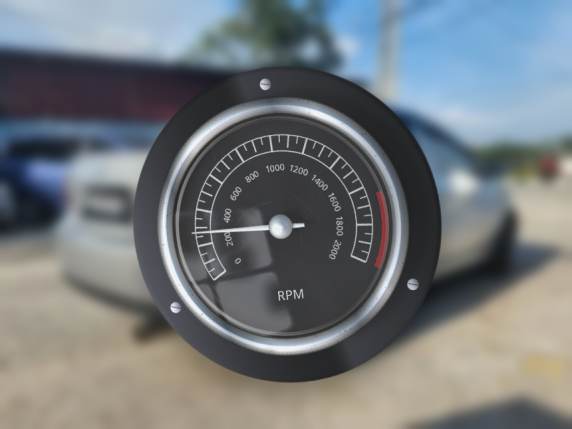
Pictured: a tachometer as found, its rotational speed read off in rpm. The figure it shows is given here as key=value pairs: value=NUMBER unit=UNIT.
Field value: value=275 unit=rpm
